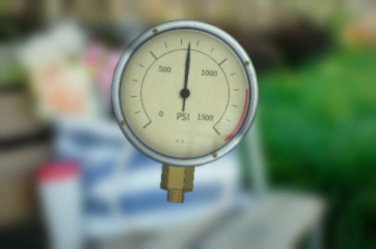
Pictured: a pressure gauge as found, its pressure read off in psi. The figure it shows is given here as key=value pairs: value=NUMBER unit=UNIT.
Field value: value=750 unit=psi
